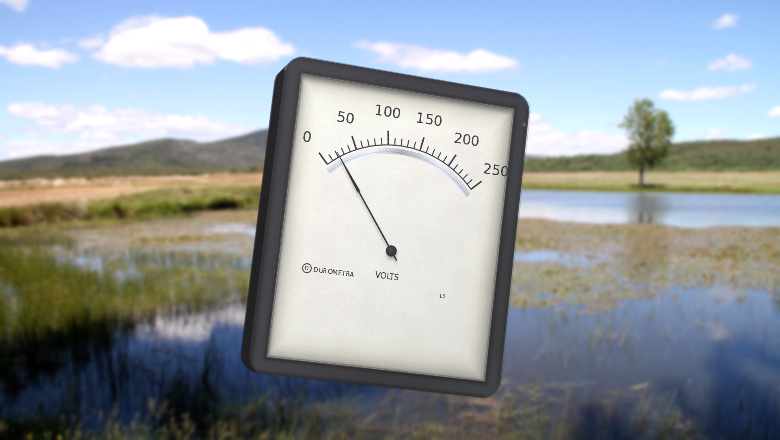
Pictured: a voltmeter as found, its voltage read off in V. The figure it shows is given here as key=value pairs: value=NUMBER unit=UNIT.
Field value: value=20 unit=V
